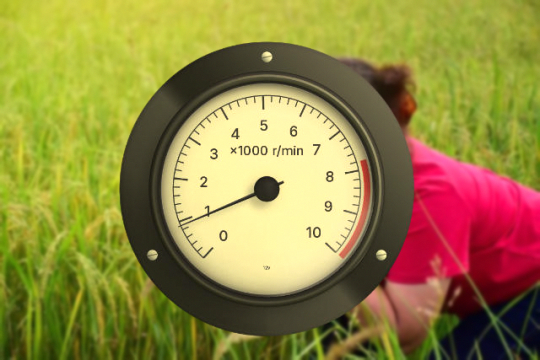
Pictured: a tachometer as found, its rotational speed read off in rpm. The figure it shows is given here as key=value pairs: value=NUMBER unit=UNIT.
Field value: value=900 unit=rpm
